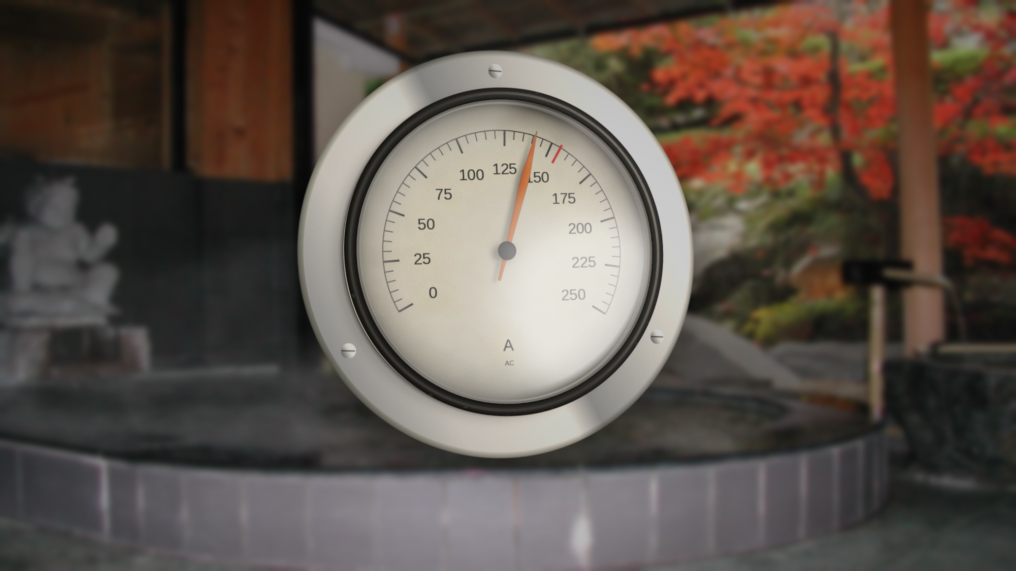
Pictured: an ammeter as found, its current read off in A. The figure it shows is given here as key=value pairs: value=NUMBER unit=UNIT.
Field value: value=140 unit=A
